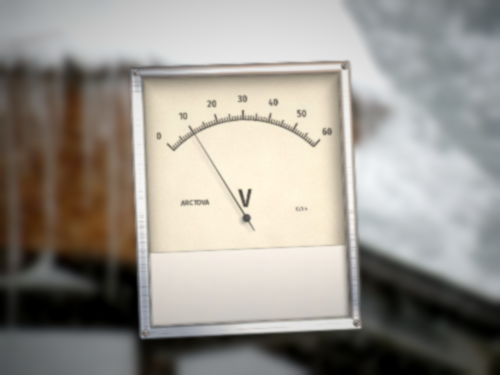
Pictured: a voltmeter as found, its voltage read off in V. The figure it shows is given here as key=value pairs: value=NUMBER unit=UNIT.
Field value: value=10 unit=V
